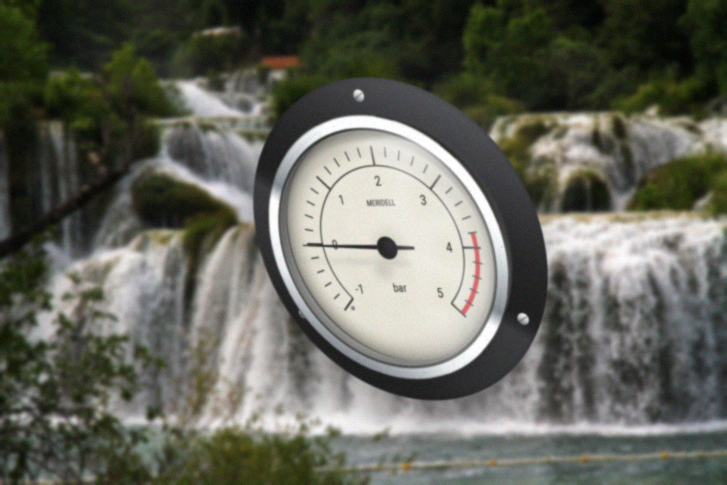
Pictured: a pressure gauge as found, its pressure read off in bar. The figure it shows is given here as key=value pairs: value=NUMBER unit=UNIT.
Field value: value=0 unit=bar
